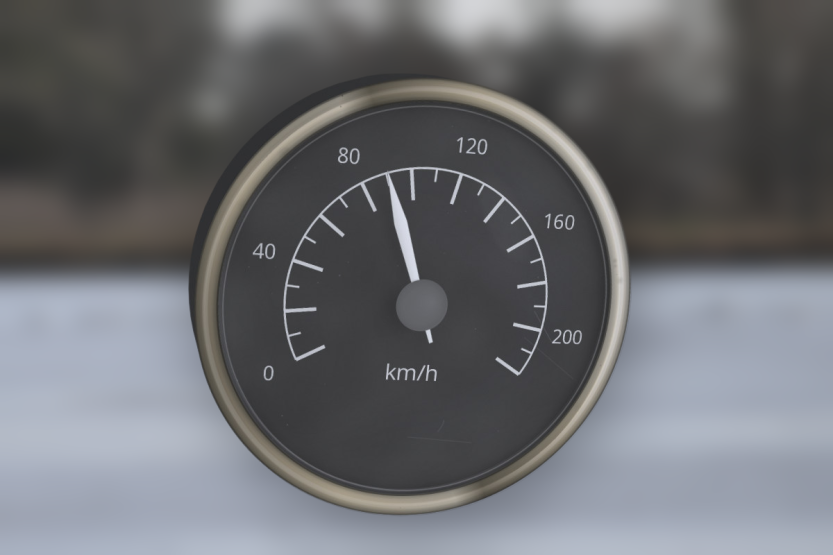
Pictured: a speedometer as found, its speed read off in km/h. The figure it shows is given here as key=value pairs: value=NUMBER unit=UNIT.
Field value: value=90 unit=km/h
